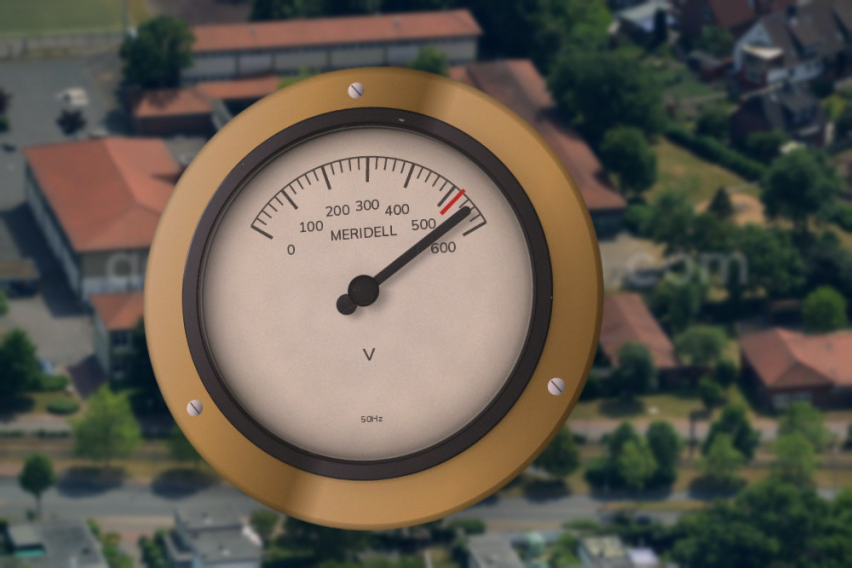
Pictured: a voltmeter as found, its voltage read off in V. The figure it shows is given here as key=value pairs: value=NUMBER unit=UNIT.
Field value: value=560 unit=V
